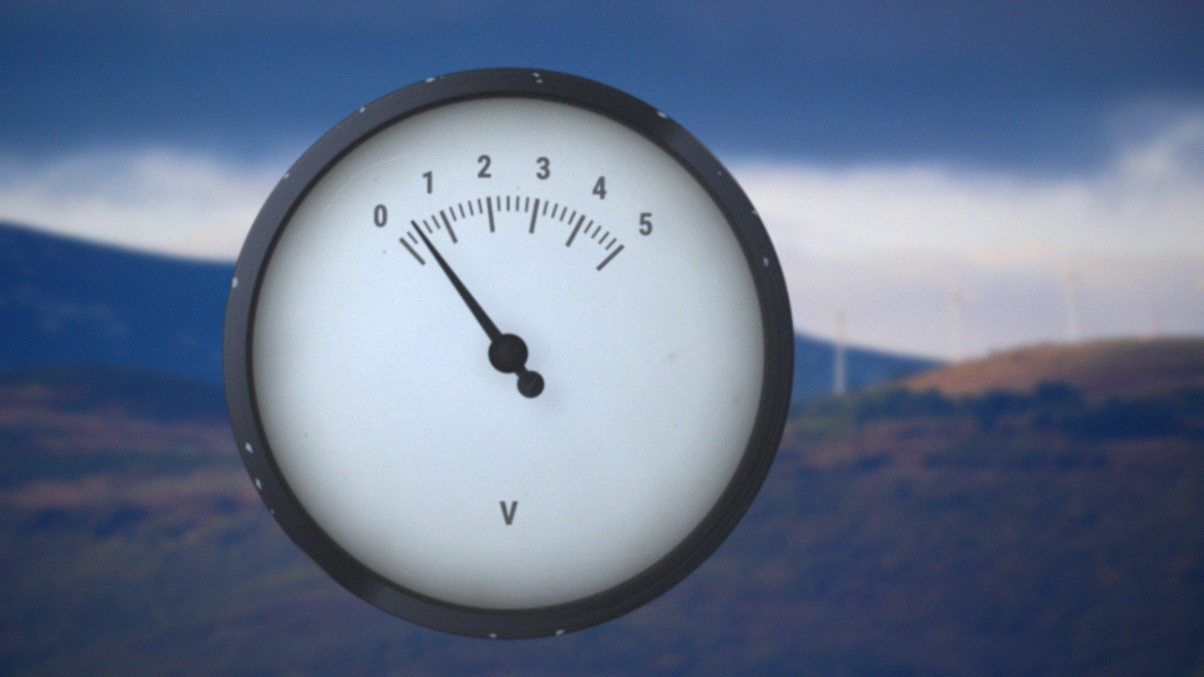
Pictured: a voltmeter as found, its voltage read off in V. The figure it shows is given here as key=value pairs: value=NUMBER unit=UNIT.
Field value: value=0.4 unit=V
